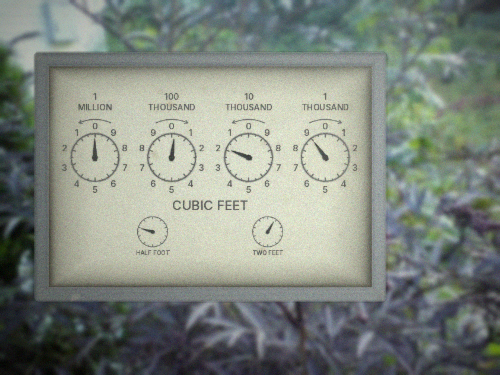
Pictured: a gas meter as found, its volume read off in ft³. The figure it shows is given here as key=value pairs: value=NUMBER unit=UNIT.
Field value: value=1900 unit=ft³
